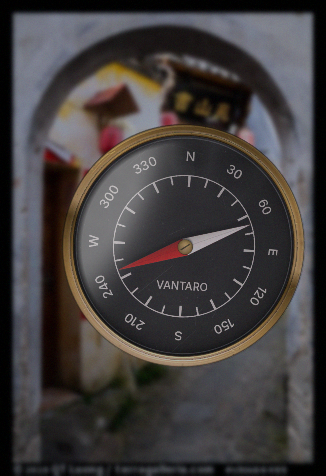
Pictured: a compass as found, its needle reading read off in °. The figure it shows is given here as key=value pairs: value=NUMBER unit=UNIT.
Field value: value=247.5 unit=°
